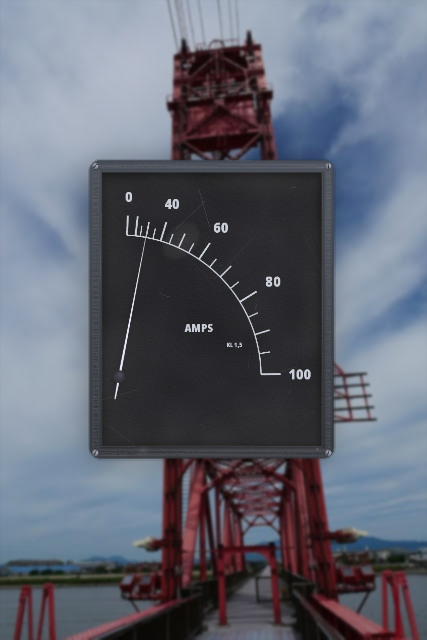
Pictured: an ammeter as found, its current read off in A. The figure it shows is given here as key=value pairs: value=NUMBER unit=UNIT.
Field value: value=30 unit=A
